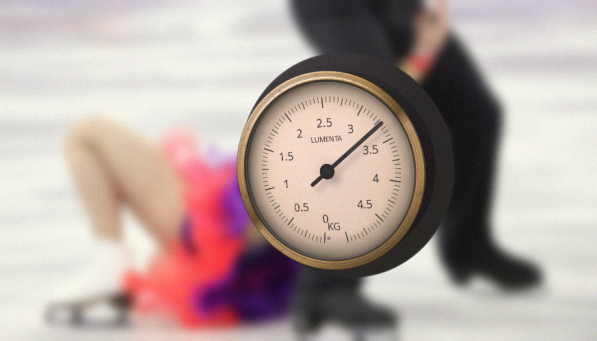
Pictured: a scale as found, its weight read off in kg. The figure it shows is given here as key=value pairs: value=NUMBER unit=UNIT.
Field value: value=3.3 unit=kg
